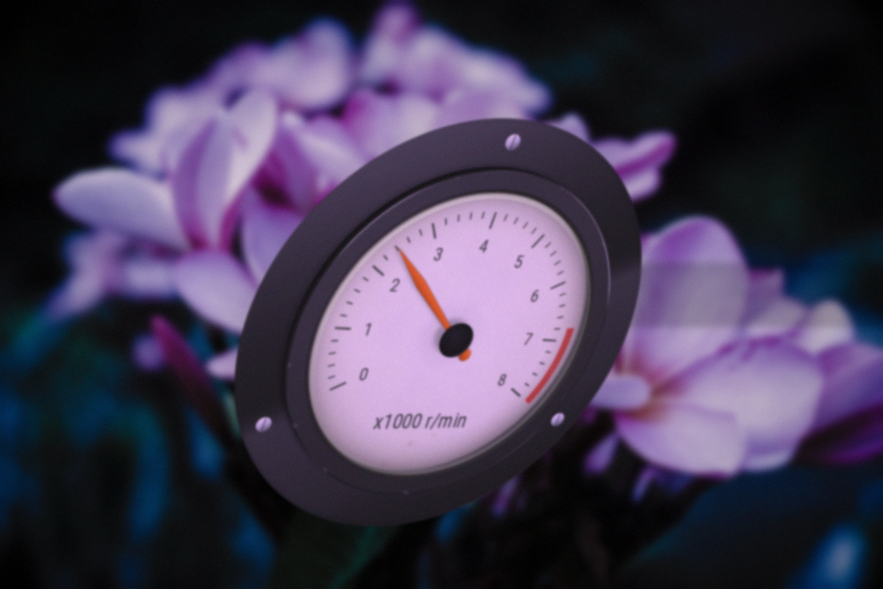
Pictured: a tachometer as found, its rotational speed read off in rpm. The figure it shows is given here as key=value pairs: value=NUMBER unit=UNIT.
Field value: value=2400 unit=rpm
